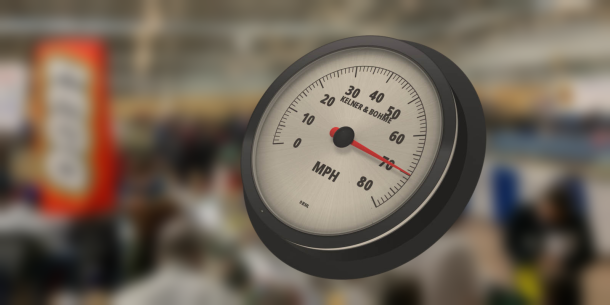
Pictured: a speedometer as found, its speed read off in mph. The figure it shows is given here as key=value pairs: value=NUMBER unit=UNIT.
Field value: value=70 unit=mph
